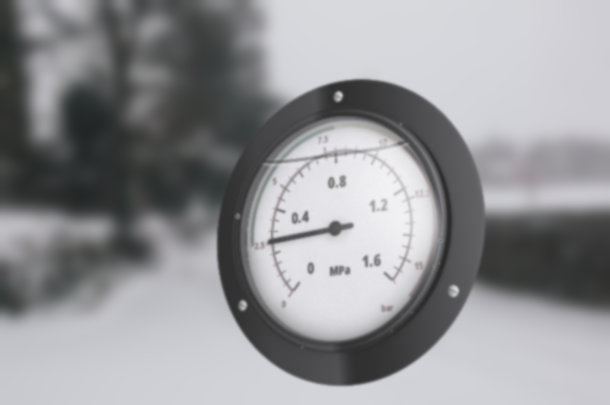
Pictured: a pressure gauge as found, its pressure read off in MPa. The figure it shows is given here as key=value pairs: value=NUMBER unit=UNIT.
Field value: value=0.25 unit=MPa
